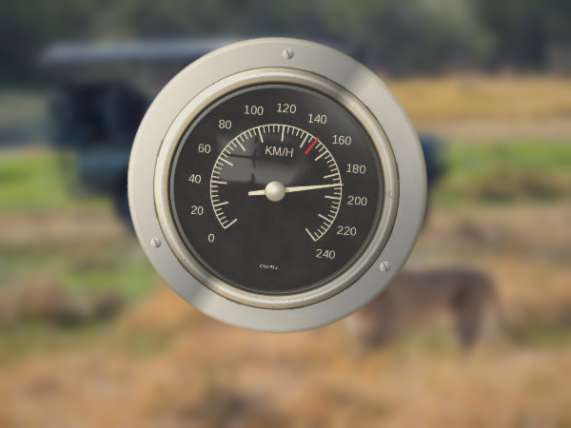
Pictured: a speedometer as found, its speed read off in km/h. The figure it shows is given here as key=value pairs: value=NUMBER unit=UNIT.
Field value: value=188 unit=km/h
